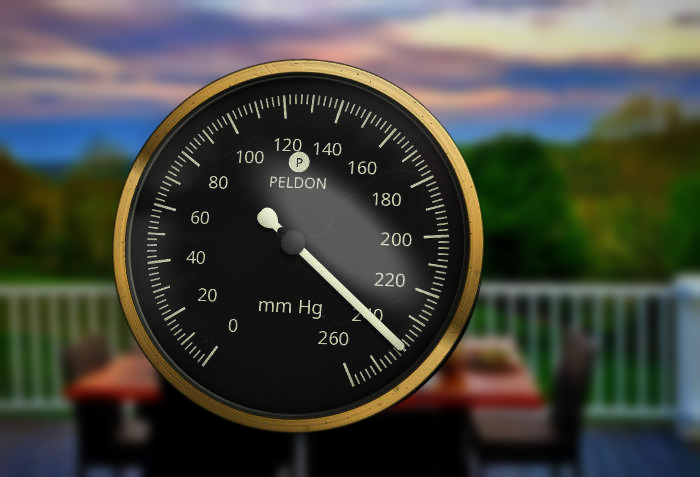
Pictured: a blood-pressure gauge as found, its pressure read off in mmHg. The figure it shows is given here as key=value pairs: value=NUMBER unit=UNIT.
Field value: value=240 unit=mmHg
